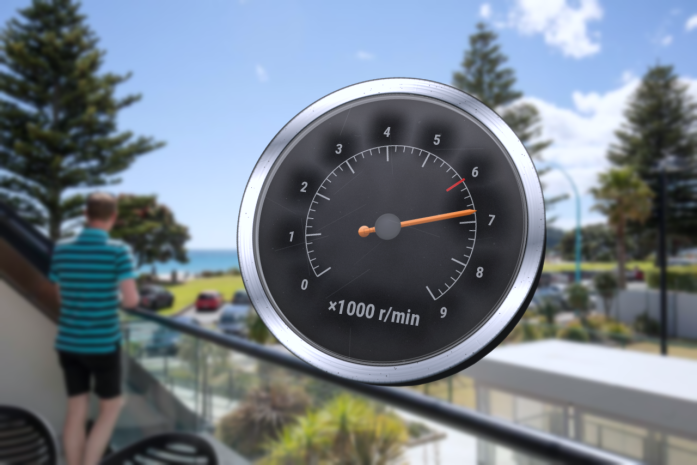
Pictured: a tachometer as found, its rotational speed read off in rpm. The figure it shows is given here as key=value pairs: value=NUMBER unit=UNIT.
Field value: value=6800 unit=rpm
